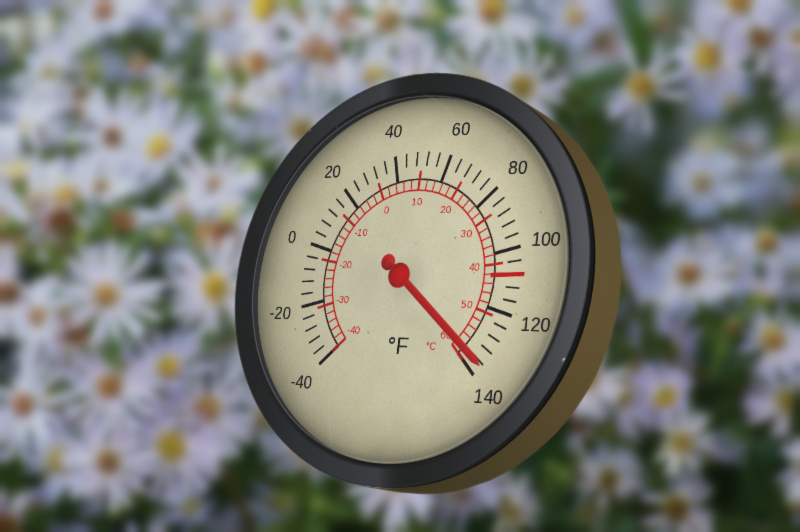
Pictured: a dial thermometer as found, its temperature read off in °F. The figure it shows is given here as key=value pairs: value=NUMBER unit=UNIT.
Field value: value=136 unit=°F
